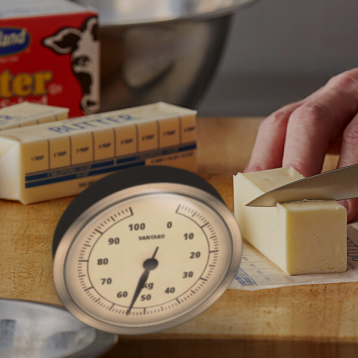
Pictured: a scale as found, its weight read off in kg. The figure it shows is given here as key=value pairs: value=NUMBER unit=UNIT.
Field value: value=55 unit=kg
